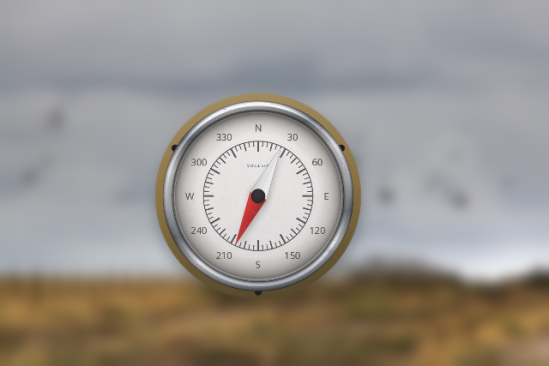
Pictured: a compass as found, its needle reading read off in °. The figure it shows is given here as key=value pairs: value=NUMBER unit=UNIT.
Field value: value=205 unit=°
